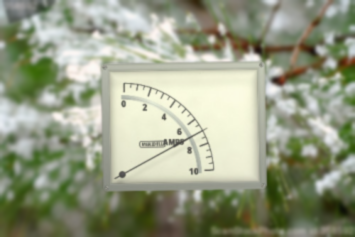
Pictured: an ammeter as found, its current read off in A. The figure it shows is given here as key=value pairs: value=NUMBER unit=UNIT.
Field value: value=7 unit=A
